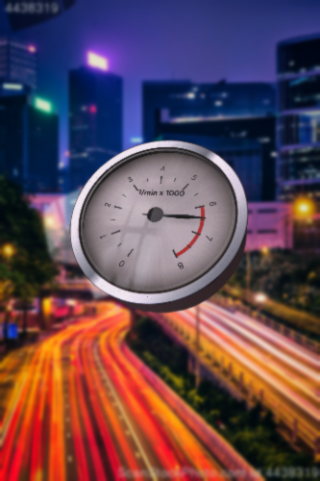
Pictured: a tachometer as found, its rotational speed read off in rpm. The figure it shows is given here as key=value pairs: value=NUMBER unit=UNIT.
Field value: value=6500 unit=rpm
